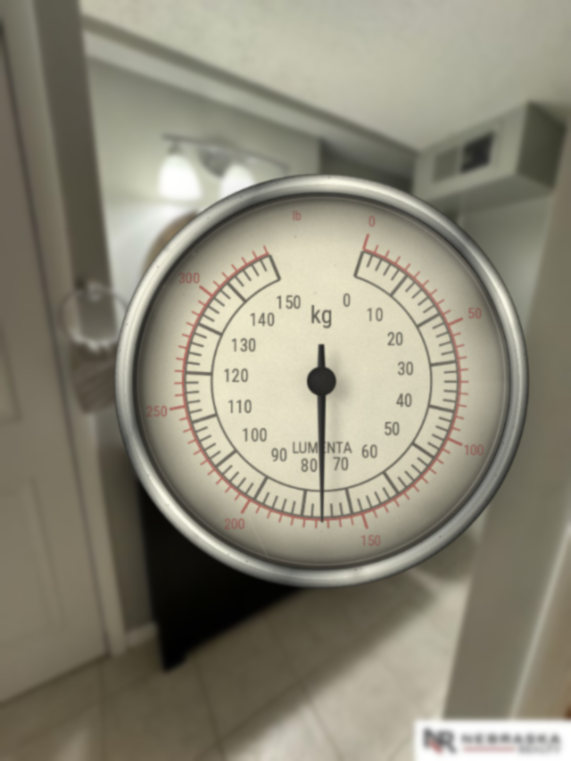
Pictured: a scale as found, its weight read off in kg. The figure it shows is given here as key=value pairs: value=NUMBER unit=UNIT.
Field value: value=76 unit=kg
